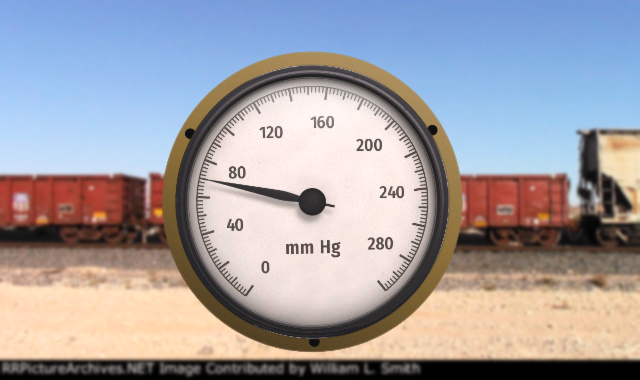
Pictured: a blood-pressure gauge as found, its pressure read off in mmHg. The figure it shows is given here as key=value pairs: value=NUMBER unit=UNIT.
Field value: value=70 unit=mmHg
